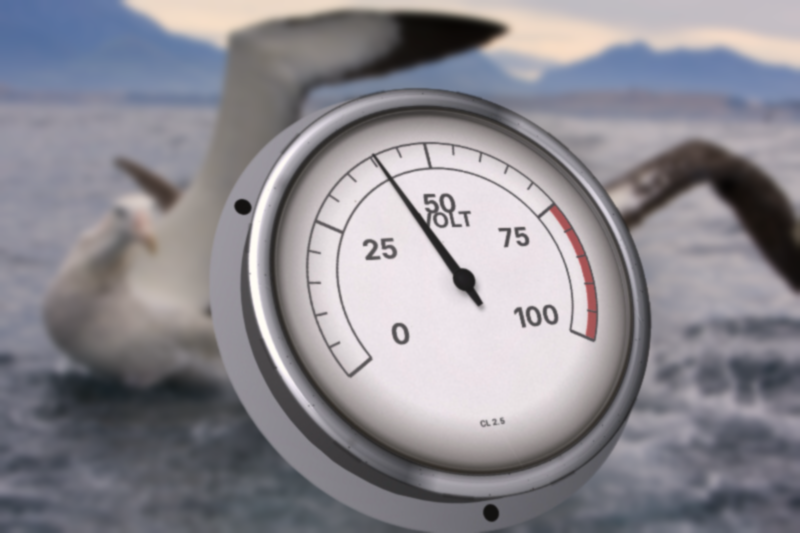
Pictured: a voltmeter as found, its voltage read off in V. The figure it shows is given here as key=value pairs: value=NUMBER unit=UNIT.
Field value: value=40 unit=V
